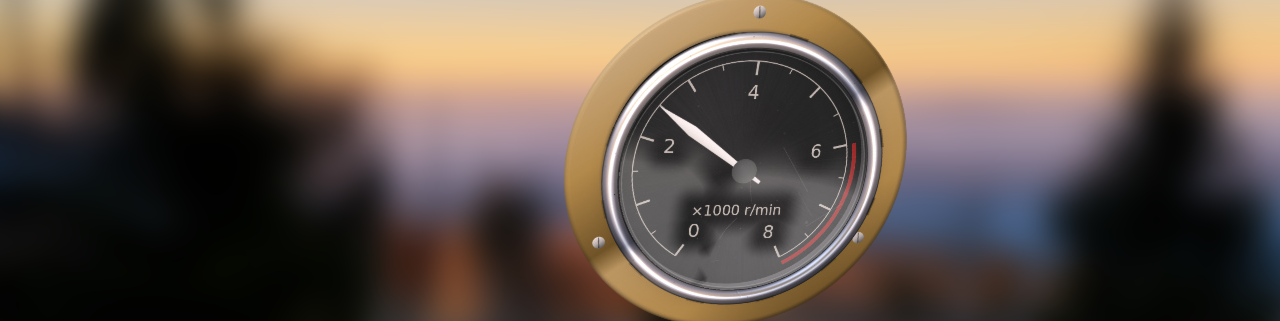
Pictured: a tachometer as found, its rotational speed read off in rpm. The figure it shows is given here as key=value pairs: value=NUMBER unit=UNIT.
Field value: value=2500 unit=rpm
